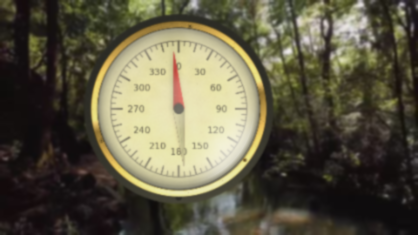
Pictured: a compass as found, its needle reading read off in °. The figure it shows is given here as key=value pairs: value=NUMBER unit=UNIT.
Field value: value=355 unit=°
